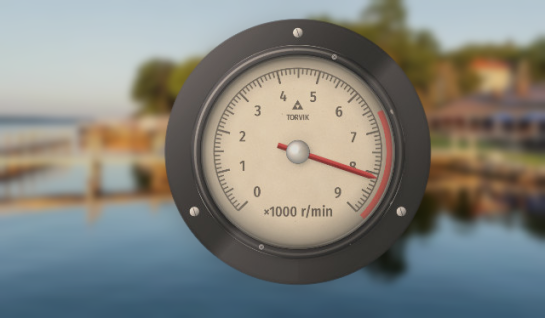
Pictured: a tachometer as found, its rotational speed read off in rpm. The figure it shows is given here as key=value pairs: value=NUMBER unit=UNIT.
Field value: value=8100 unit=rpm
